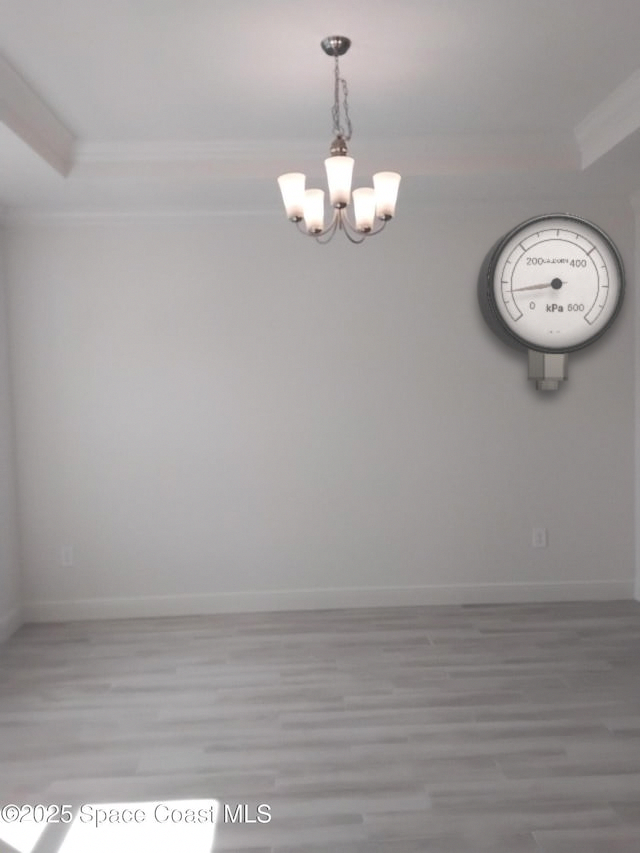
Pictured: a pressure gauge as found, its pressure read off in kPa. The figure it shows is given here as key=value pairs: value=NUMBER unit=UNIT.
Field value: value=75 unit=kPa
